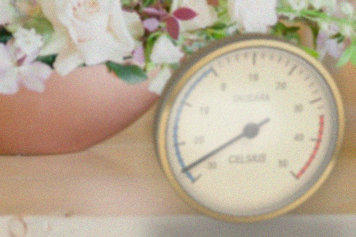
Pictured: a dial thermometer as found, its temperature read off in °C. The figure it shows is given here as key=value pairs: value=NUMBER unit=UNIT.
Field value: value=-26 unit=°C
